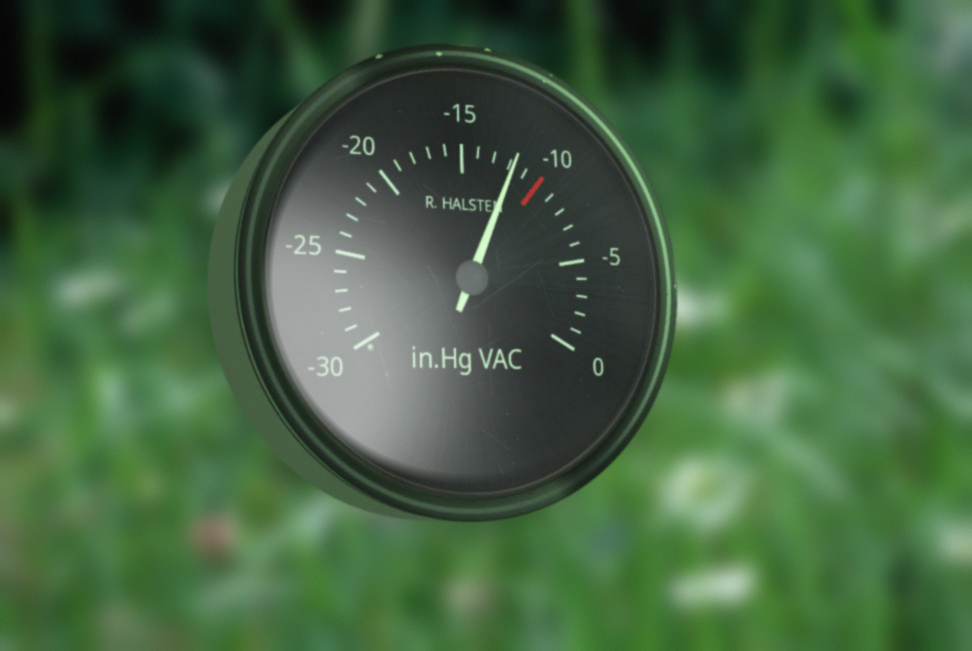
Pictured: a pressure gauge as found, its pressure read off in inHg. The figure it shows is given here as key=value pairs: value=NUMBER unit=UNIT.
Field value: value=-12 unit=inHg
